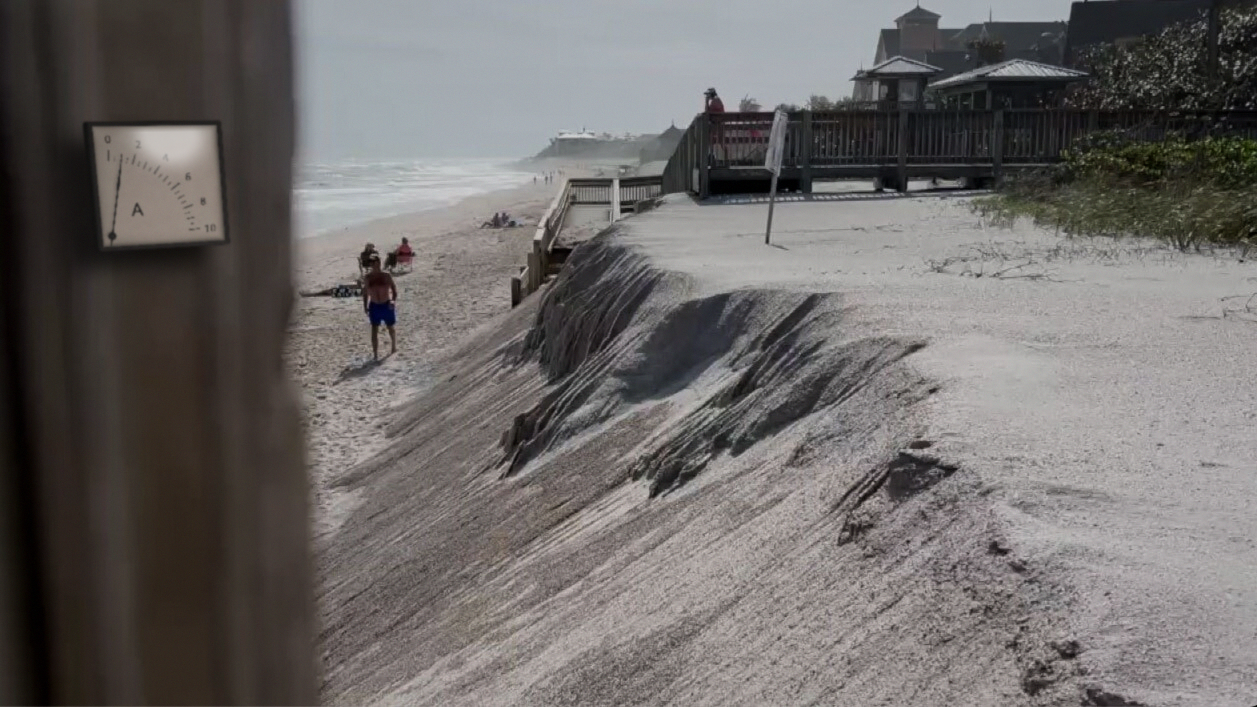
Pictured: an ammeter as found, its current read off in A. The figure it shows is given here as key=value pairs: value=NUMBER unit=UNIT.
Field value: value=1 unit=A
